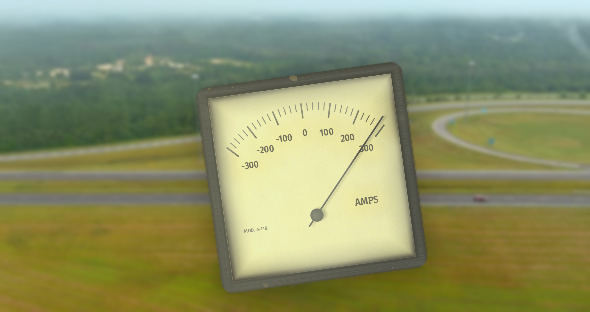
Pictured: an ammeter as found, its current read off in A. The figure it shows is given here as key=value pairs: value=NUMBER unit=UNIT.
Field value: value=280 unit=A
